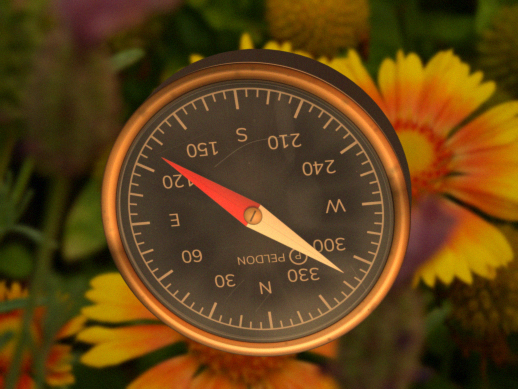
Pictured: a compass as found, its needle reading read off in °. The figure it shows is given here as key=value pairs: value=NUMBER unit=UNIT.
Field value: value=130 unit=°
